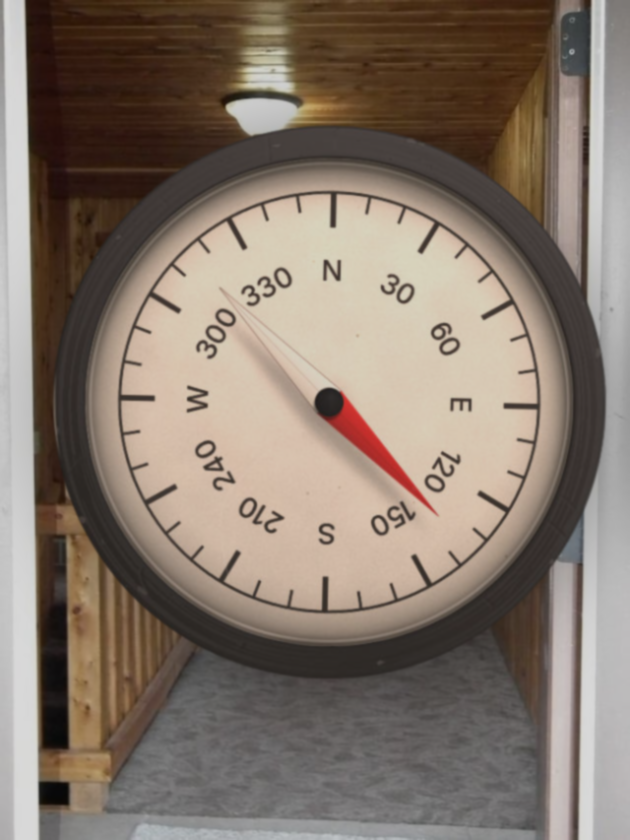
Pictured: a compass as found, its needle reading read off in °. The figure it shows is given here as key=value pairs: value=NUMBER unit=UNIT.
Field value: value=135 unit=°
